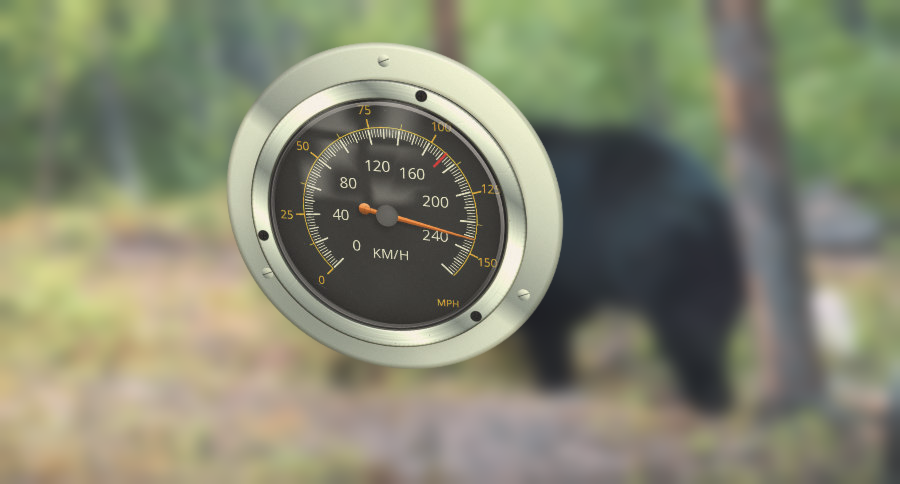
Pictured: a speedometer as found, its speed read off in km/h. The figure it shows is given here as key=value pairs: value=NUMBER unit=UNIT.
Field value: value=230 unit=km/h
